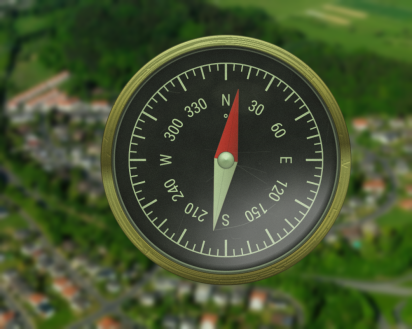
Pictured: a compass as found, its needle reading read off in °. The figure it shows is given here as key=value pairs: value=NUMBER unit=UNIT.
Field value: value=10 unit=°
